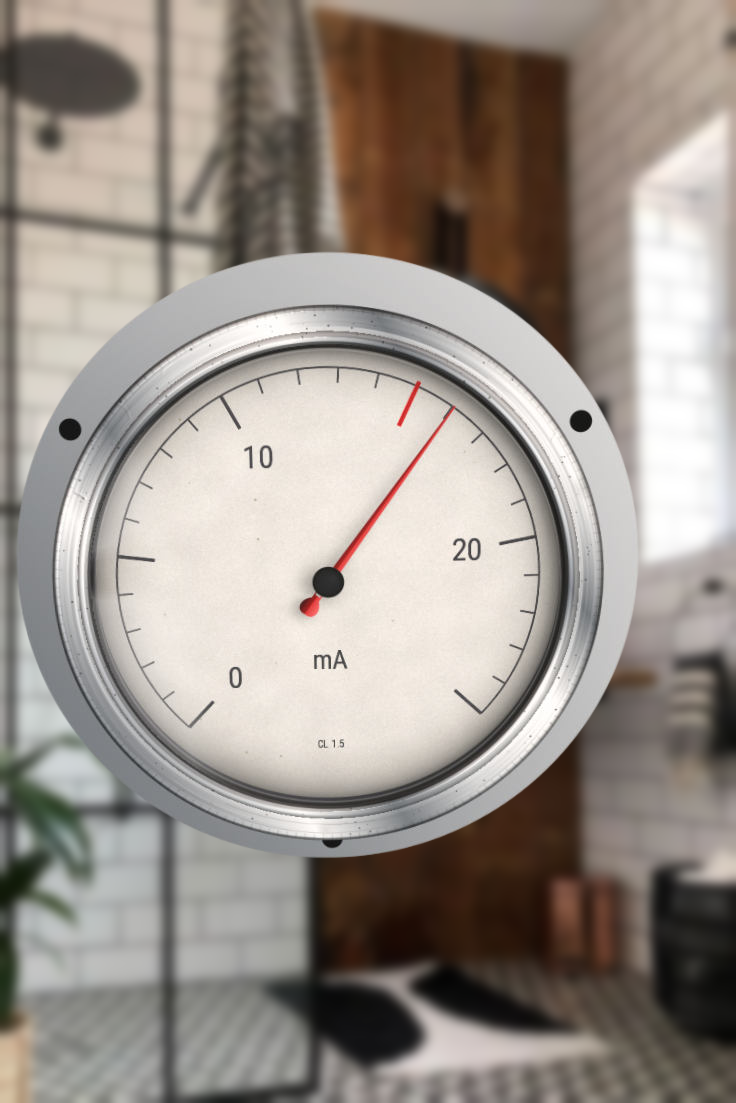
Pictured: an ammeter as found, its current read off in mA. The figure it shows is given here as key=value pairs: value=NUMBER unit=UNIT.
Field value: value=16 unit=mA
